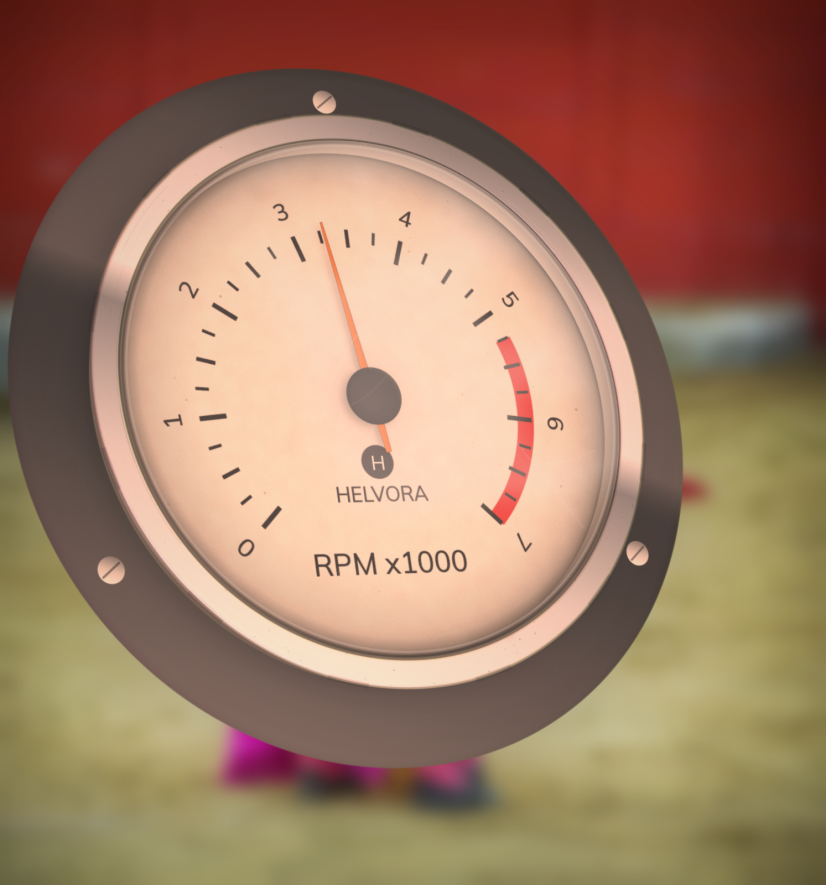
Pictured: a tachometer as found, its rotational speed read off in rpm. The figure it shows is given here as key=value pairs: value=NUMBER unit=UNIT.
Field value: value=3250 unit=rpm
